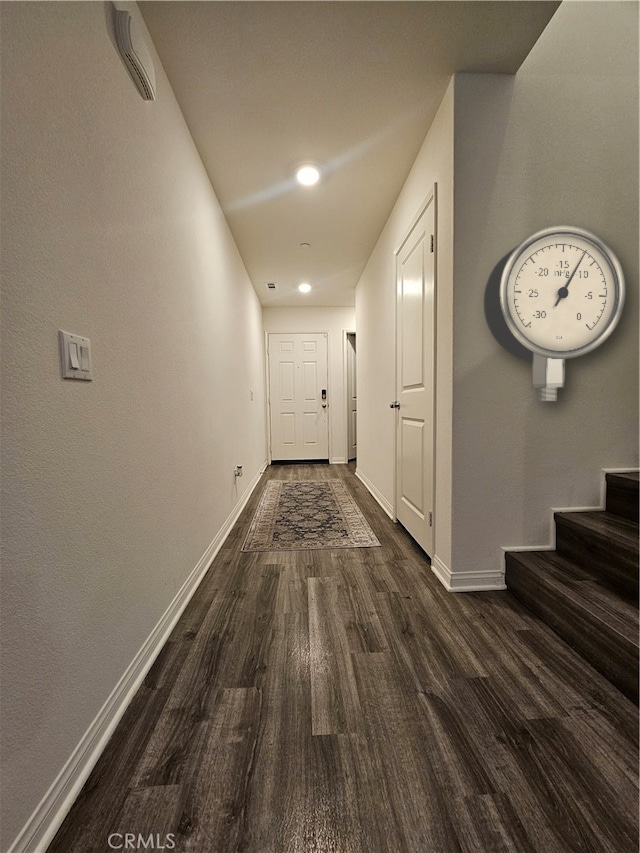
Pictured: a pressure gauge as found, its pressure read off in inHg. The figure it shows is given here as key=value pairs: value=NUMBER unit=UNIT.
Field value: value=-12 unit=inHg
